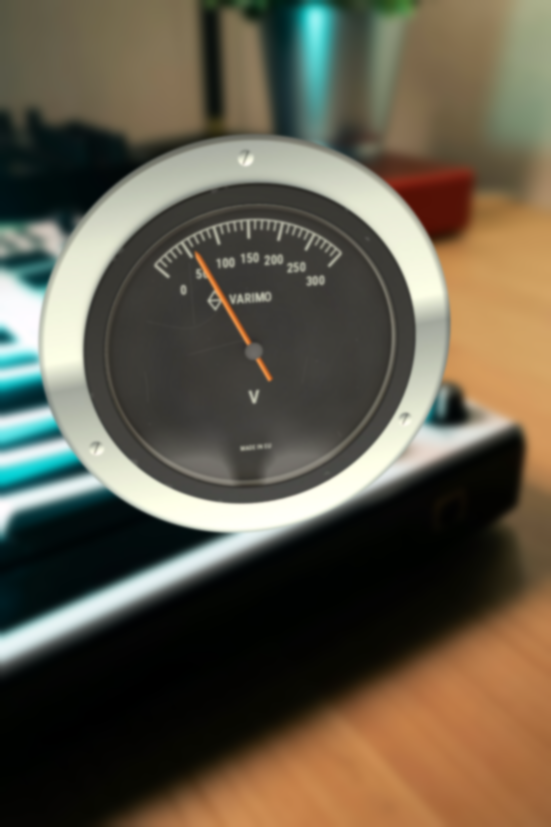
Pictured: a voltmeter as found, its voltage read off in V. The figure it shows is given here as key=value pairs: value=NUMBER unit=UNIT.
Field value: value=60 unit=V
